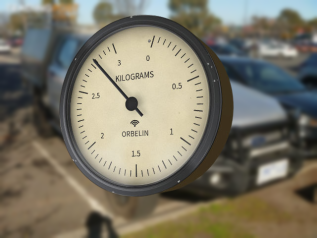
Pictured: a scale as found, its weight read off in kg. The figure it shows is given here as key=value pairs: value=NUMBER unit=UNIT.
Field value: value=2.8 unit=kg
